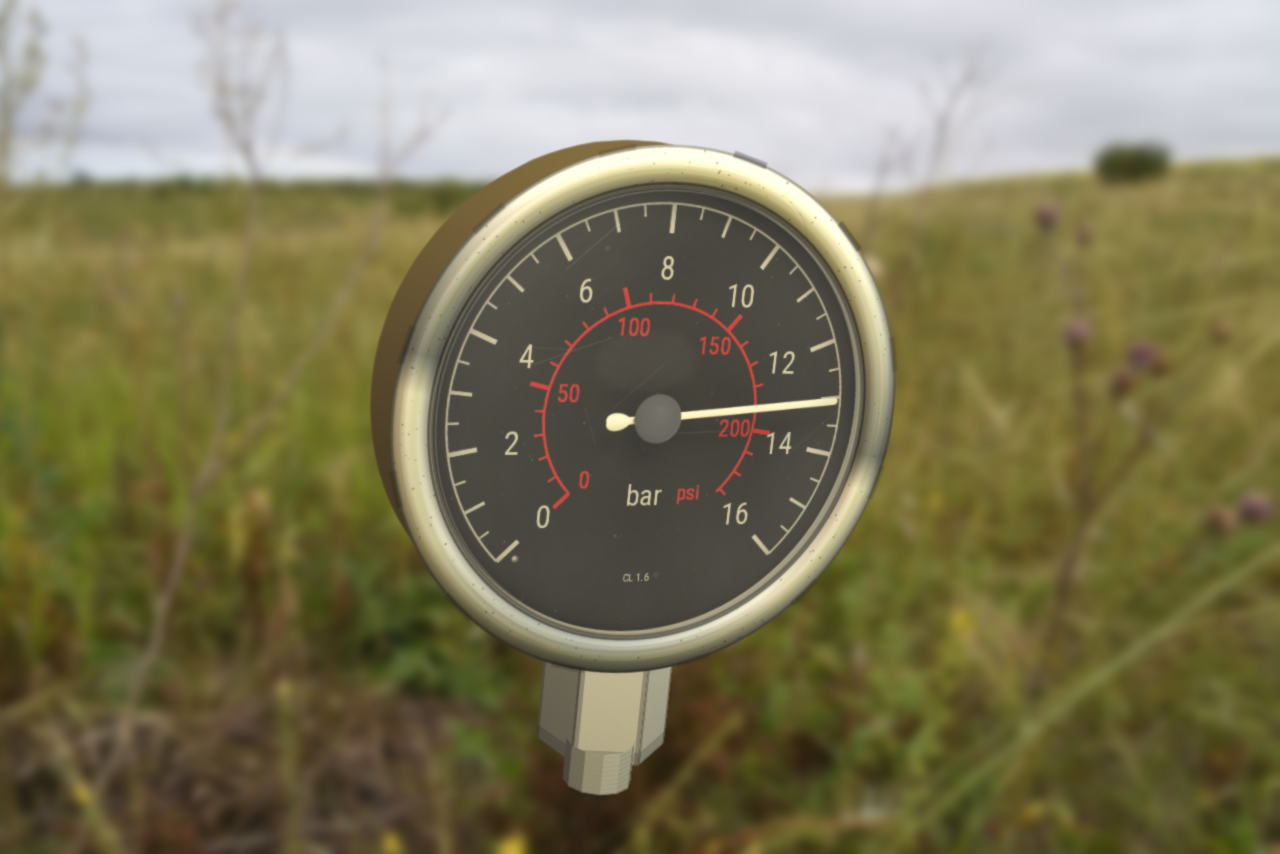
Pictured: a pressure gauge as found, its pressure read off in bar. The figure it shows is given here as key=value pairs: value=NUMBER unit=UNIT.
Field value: value=13 unit=bar
